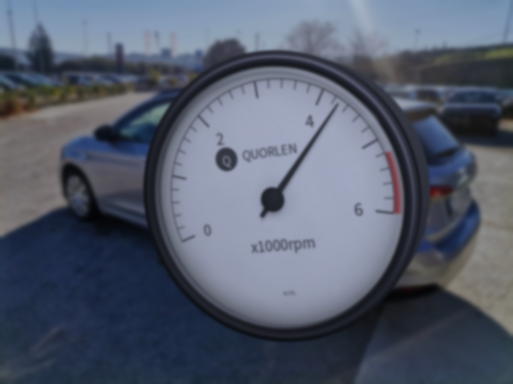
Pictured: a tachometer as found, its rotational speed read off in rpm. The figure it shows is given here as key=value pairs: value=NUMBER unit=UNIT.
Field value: value=4300 unit=rpm
